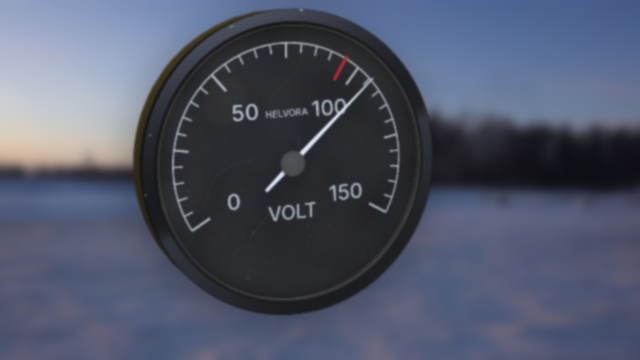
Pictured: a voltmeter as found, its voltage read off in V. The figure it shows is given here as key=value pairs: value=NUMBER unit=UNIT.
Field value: value=105 unit=V
